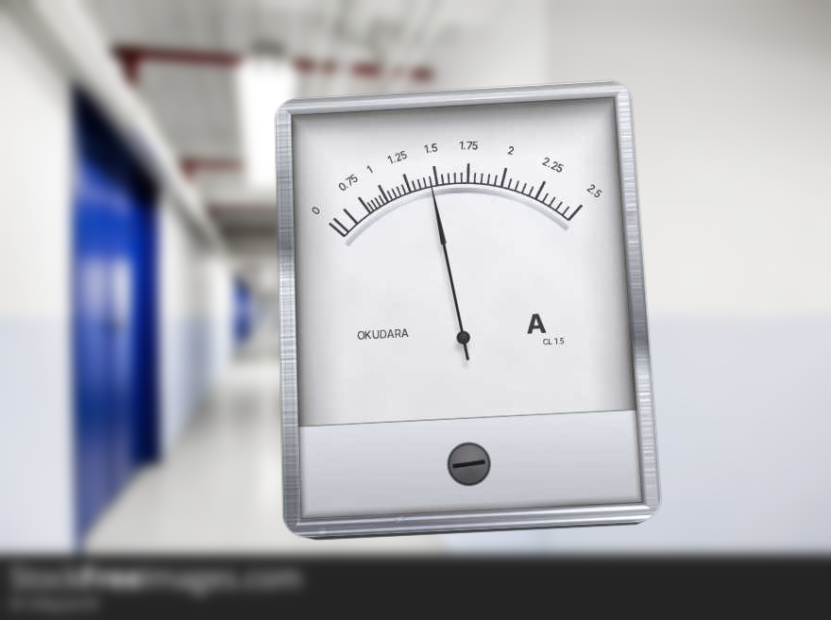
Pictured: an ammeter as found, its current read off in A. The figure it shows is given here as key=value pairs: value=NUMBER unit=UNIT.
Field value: value=1.45 unit=A
